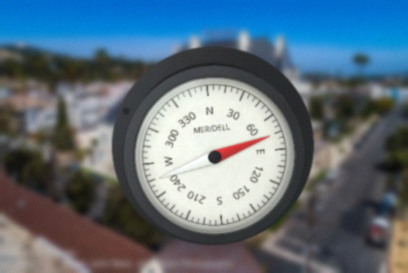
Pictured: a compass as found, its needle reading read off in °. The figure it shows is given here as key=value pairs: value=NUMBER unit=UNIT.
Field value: value=75 unit=°
